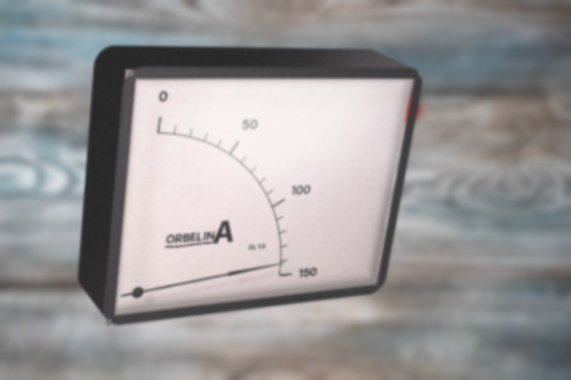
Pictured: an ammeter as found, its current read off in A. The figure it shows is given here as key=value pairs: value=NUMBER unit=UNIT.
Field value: value=140 unit=A
